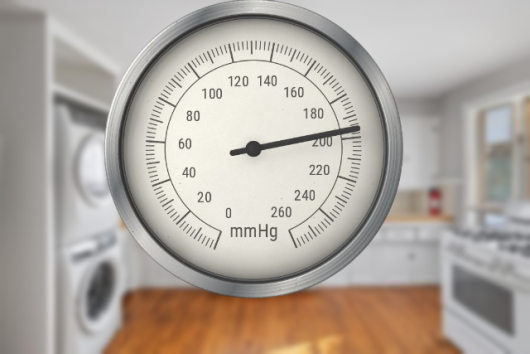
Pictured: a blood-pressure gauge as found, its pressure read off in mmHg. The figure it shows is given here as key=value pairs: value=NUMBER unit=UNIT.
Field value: value=196 unit=mmHg
